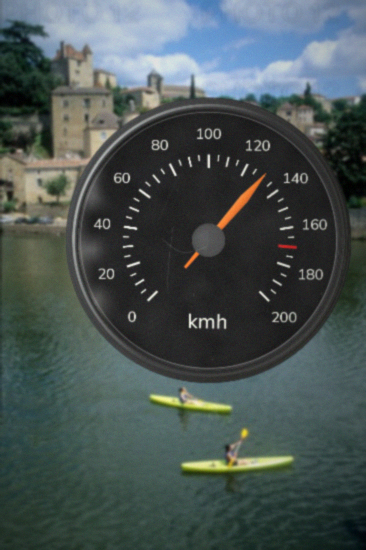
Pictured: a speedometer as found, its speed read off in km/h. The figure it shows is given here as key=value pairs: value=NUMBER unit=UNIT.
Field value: value=130 unit=km/h
